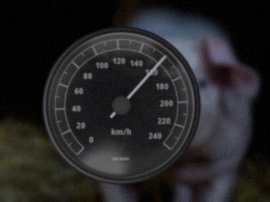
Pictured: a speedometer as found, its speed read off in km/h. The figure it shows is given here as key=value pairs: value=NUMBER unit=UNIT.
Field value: value=160 unit=km/h
